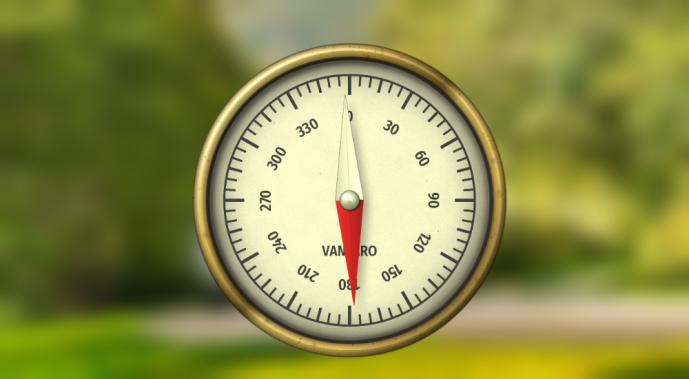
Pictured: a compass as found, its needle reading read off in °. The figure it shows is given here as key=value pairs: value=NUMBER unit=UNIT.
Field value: value=177.5 unit=°
